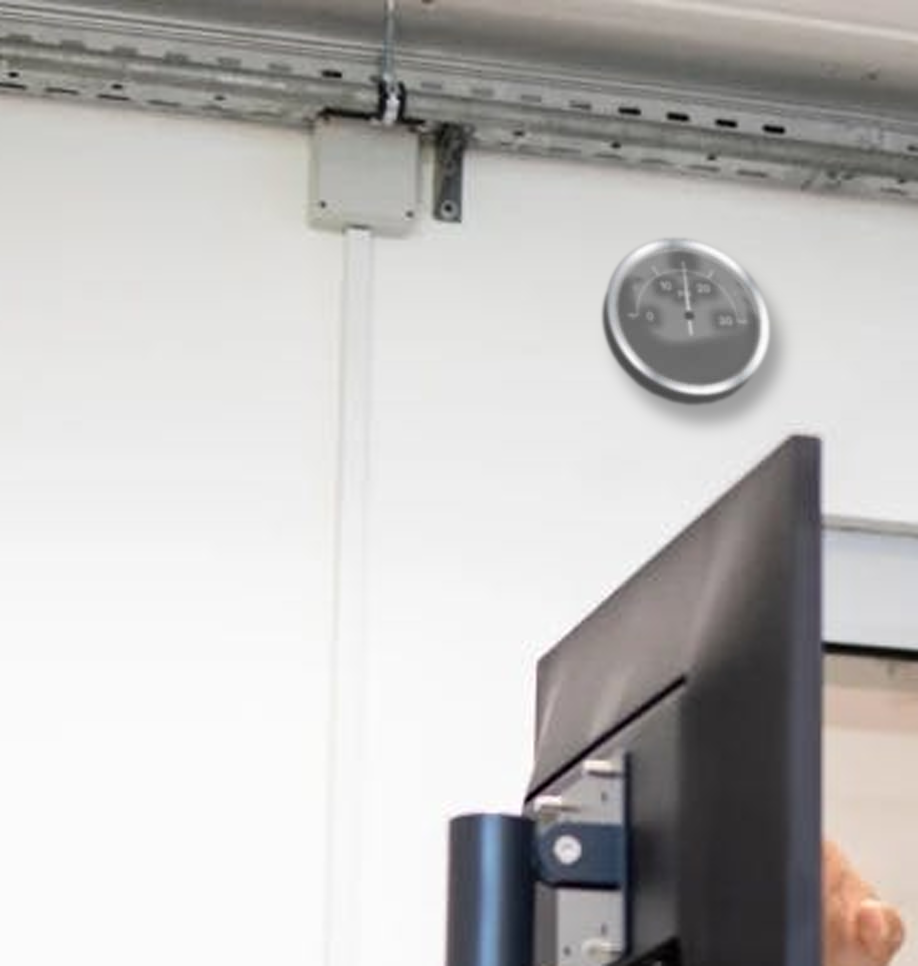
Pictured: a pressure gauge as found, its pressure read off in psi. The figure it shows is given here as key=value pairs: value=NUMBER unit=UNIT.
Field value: value=15 unit=psi
